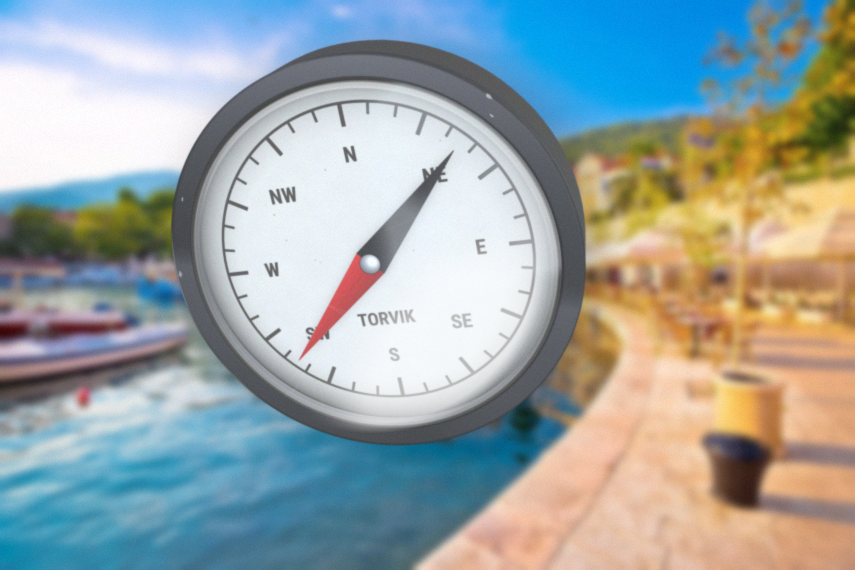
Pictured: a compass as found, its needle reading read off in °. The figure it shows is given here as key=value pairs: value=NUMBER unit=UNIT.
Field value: value=225 unit=°
